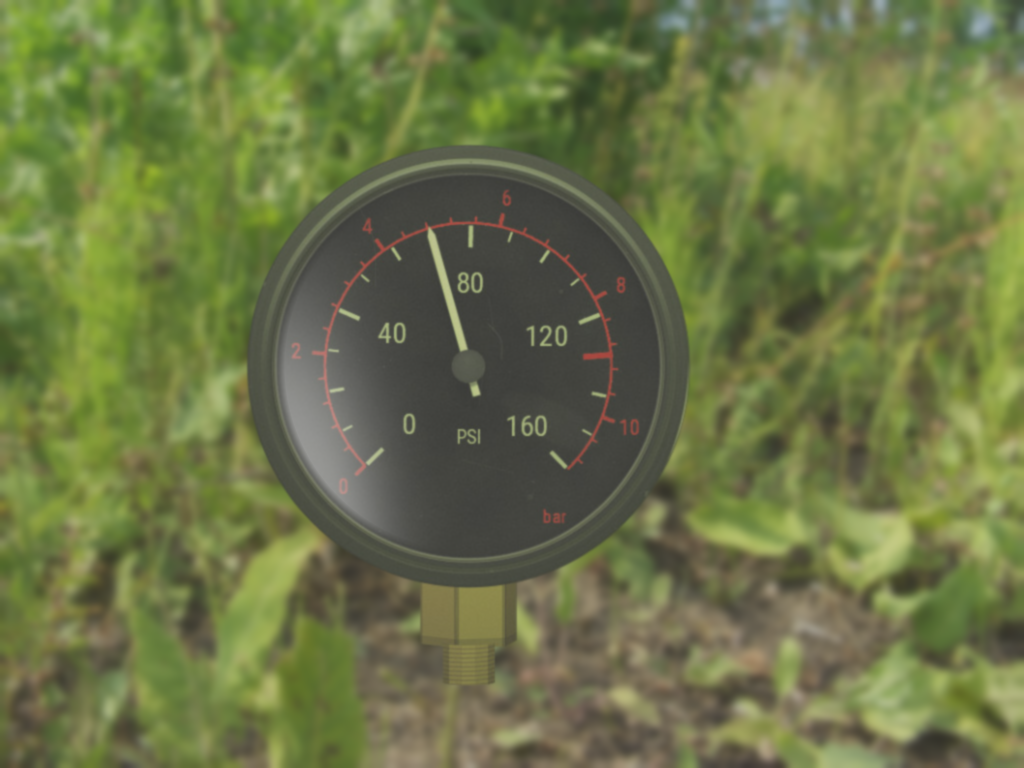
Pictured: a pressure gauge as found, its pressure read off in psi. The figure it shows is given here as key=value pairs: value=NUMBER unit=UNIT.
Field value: value=70 unit=psi
